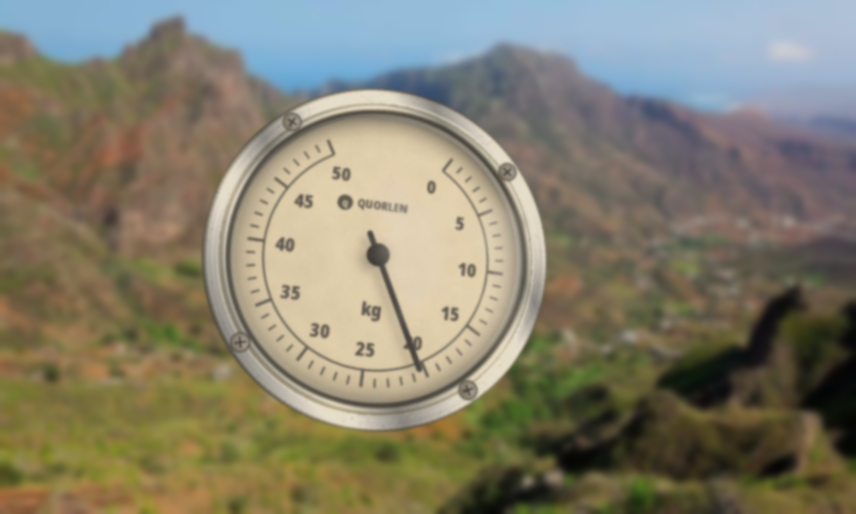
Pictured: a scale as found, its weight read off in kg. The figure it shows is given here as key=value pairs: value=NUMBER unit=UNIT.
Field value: value=20.5 unit=kg
